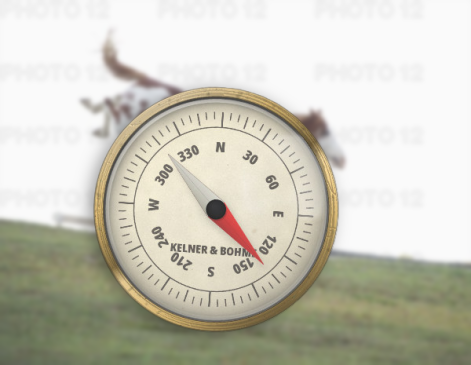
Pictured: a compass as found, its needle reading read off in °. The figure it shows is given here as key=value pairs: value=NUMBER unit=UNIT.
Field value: value=135 unit=°
